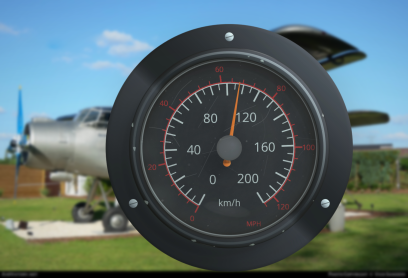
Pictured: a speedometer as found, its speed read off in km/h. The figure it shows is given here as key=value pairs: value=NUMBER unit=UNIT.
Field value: value=107.5 unit=km/h
